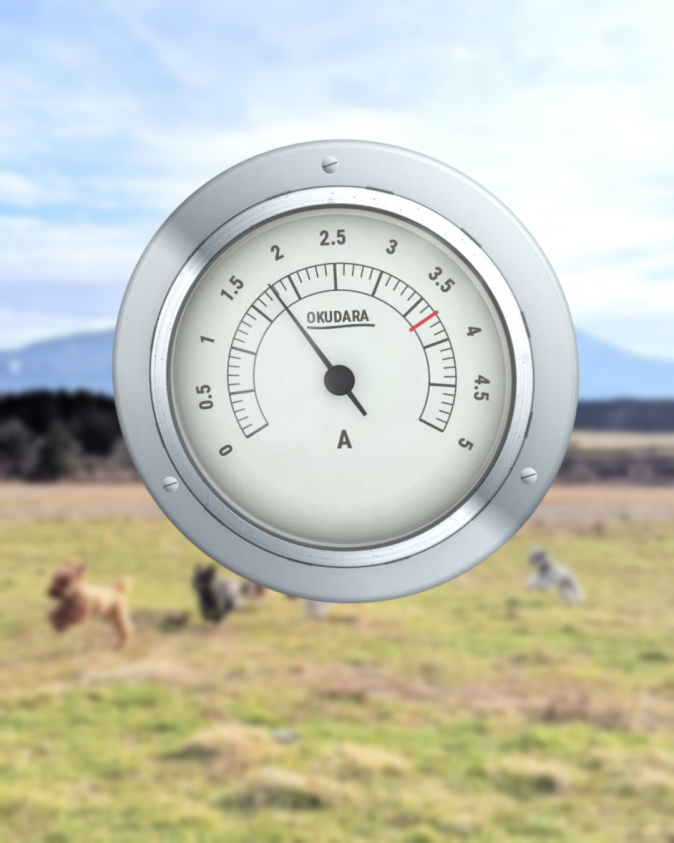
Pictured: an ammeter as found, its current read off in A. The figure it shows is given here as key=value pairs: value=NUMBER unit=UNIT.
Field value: value=1.8 unit=A
